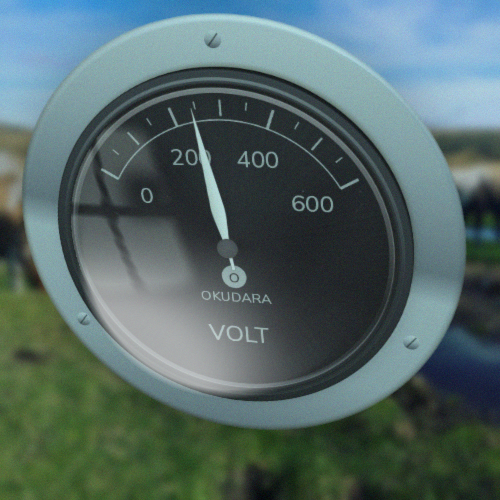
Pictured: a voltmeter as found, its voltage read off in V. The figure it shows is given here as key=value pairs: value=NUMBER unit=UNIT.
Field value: value=250 unit=V
